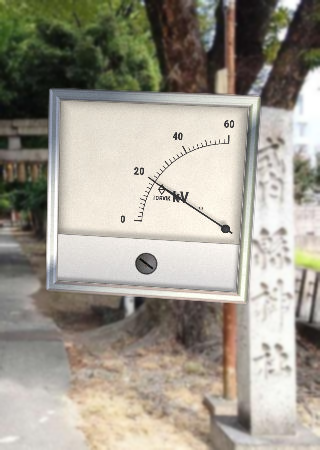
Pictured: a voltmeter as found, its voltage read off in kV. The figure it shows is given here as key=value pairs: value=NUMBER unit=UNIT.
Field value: value=20 unit=kV
